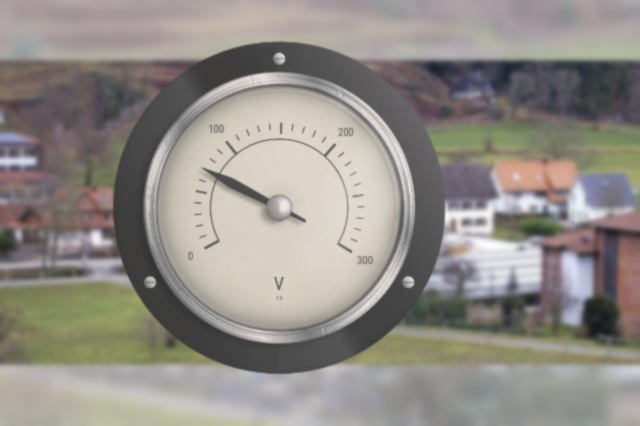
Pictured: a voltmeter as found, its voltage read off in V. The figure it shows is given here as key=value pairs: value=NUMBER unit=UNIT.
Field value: value=70 unit=V
